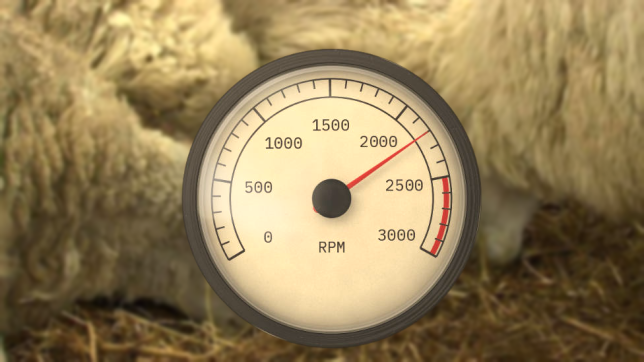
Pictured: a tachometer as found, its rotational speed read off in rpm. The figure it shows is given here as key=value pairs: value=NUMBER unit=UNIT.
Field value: value=2200 unit=rpm
